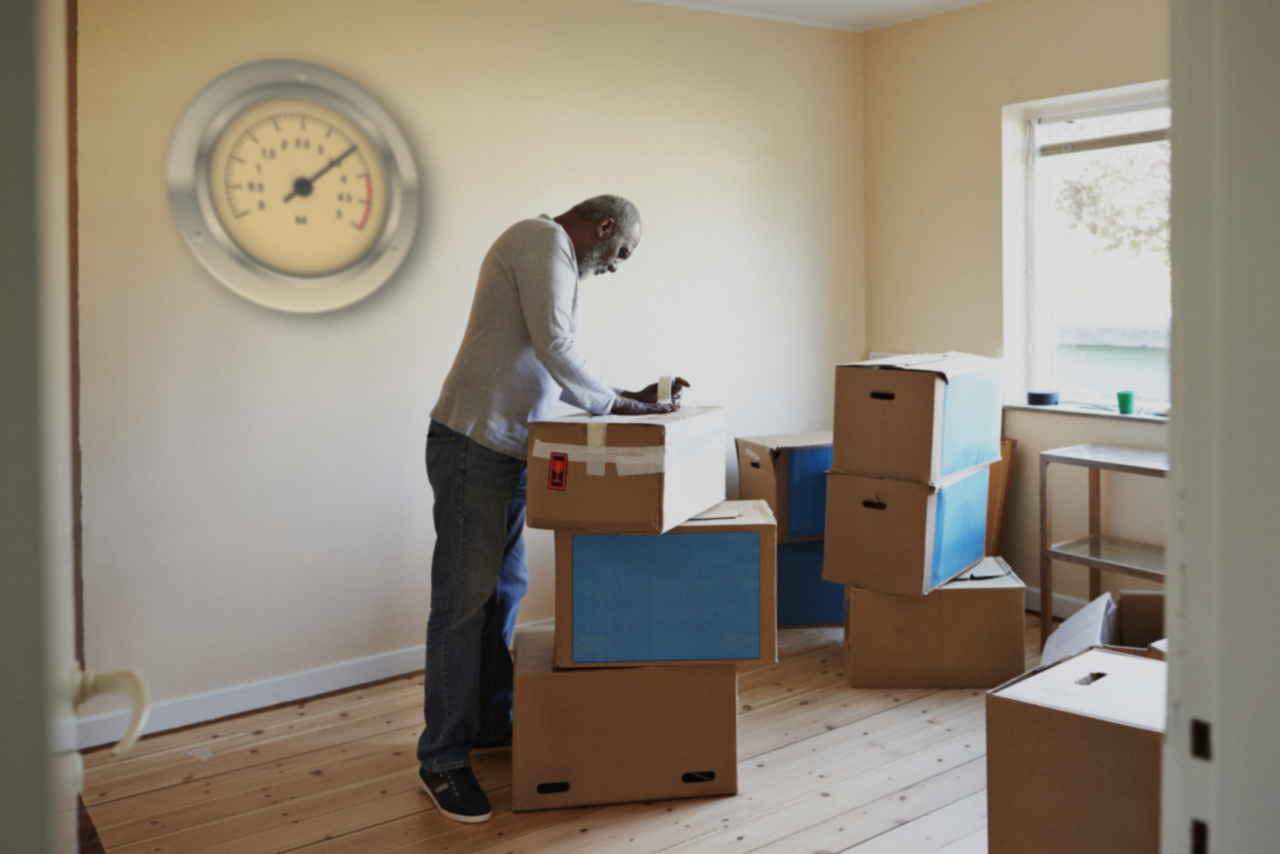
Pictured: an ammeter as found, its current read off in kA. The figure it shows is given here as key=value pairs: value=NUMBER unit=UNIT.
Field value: value=3.5 unit=kA
